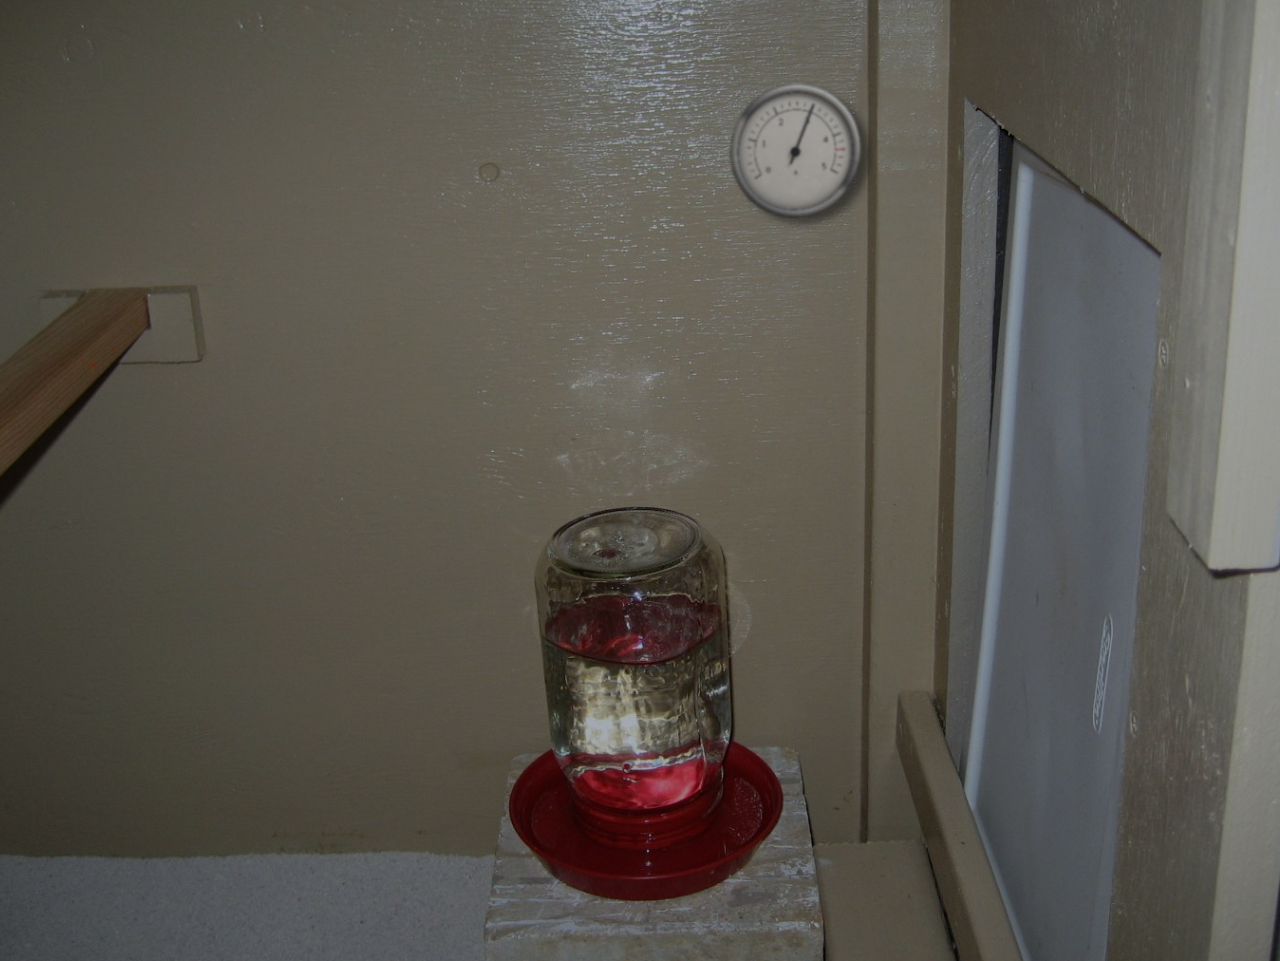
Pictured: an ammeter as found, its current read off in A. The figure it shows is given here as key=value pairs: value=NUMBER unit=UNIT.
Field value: value=3 unit=A
